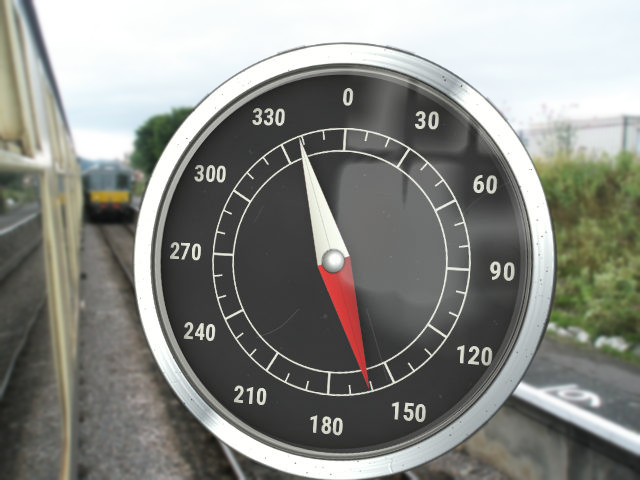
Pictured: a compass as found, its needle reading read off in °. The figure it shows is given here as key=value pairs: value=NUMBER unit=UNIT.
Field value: value=160 unit=°
